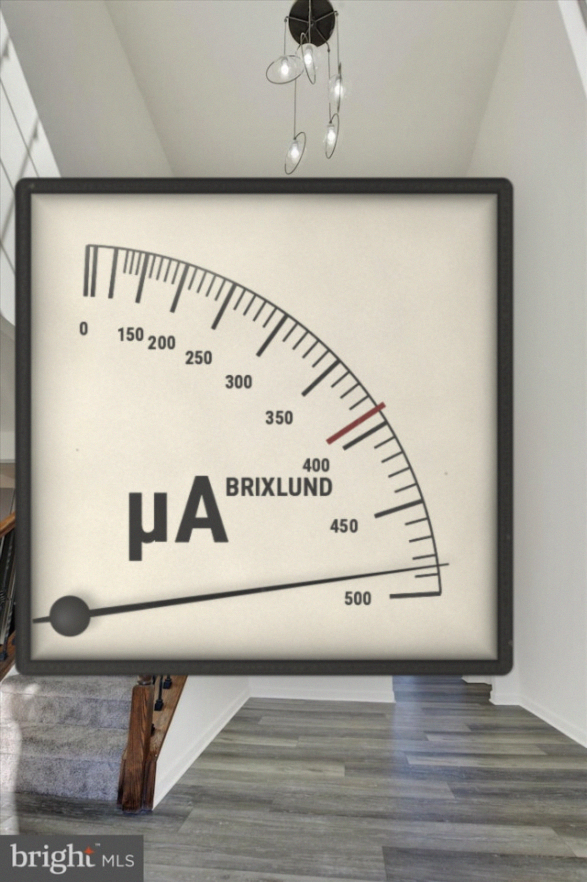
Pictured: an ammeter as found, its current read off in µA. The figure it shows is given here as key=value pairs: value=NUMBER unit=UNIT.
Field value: value=485 unit=µA
